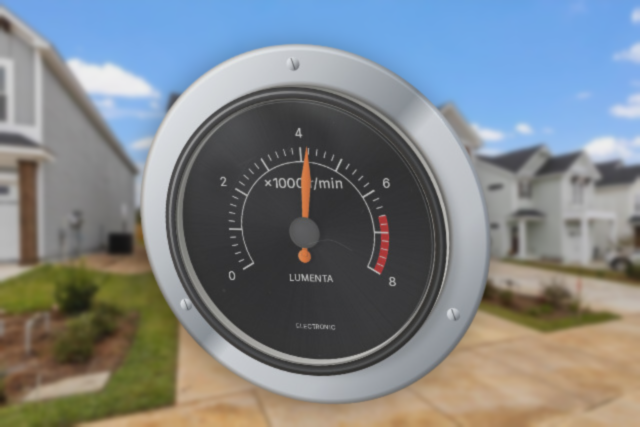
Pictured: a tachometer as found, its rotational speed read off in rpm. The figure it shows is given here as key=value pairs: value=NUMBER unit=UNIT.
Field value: value=4200 unit=rpm
